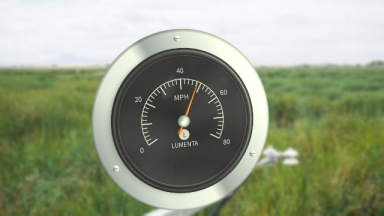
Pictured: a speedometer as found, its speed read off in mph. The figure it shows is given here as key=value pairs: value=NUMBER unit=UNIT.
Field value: value=48 unit=mph
